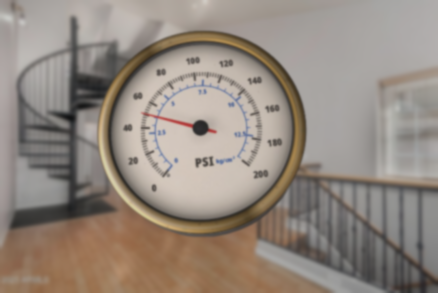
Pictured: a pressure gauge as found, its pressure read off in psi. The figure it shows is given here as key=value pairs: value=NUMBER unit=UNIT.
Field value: value=50 unit=psi
